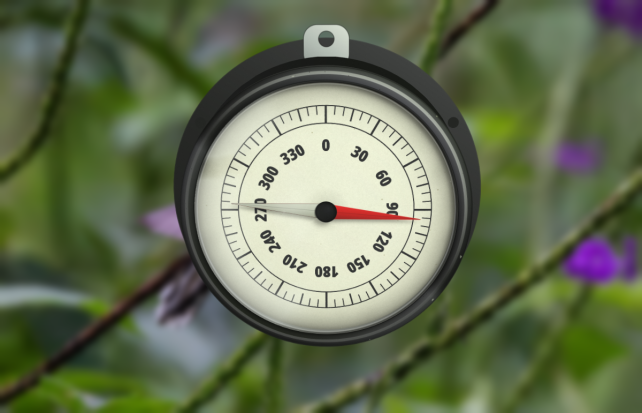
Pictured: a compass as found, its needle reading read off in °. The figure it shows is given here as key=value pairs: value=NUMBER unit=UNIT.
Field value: value=95 unit=°
